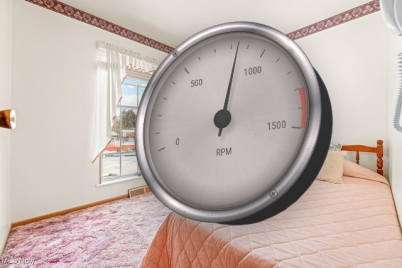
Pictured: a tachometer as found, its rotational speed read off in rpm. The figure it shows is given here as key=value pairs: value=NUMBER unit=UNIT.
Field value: value=850 unit=rpm
